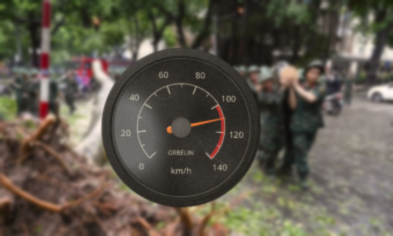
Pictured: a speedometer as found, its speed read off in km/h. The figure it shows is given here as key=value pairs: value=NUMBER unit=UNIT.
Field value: value=110 unit=km/h
